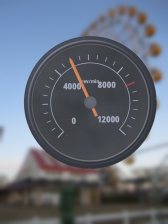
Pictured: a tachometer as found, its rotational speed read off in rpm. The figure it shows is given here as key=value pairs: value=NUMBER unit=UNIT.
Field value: value=5000 unit=rpm
